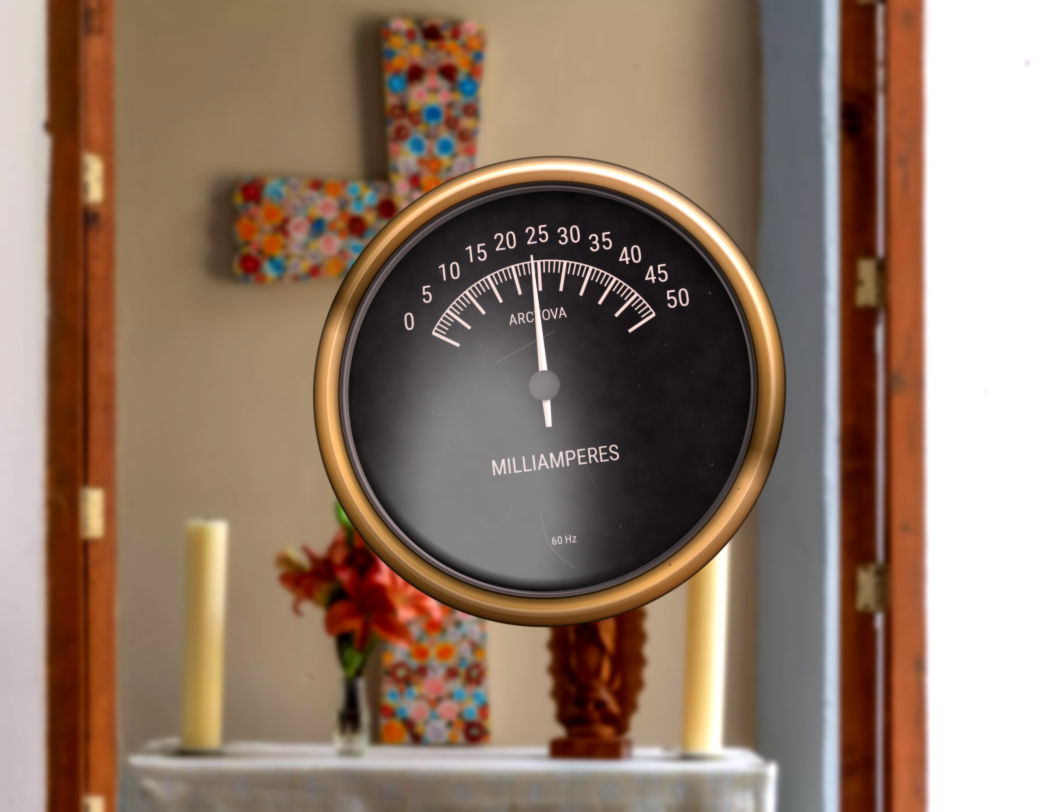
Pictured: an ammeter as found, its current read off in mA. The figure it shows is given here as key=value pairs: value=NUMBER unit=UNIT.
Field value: value=24 unit=mA
